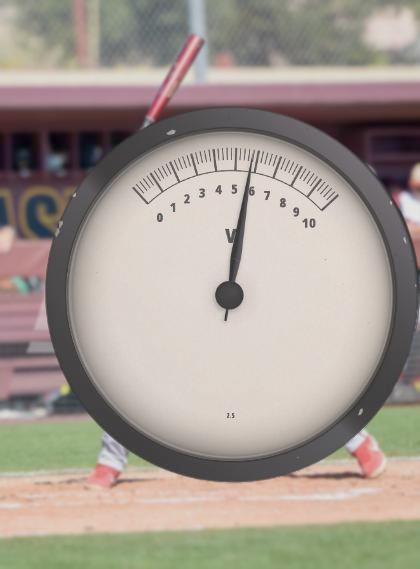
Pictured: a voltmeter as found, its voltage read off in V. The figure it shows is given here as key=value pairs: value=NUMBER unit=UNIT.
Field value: value=5.8 unit=V
